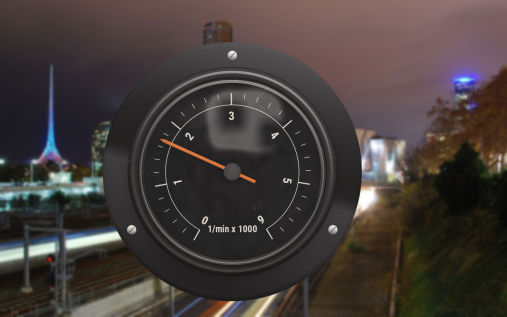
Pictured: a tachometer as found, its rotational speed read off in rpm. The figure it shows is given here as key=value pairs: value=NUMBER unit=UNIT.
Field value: value=1700 unit=rpm
